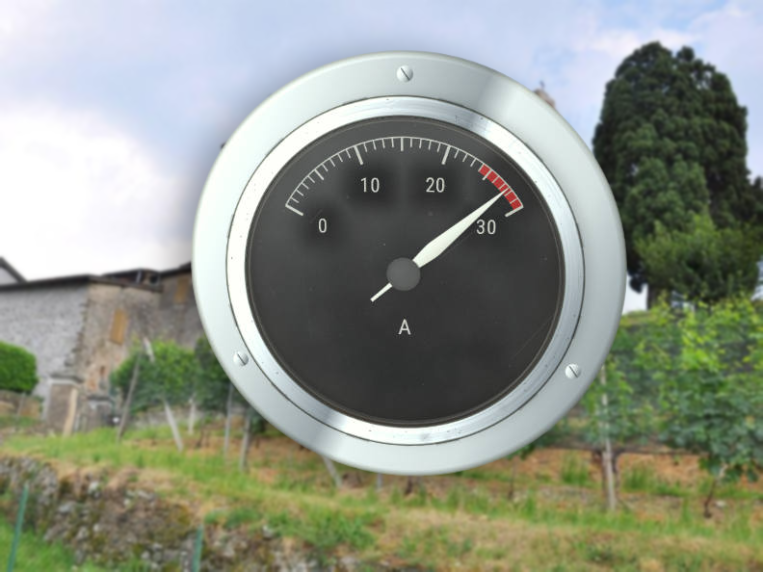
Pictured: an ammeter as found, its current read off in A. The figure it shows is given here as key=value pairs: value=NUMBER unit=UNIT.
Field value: value=27.5 unit=A
